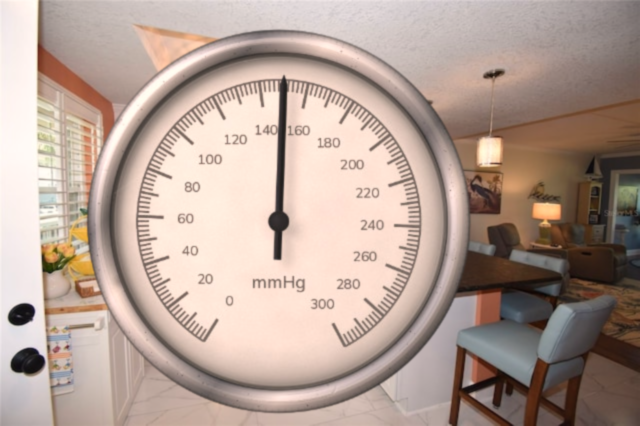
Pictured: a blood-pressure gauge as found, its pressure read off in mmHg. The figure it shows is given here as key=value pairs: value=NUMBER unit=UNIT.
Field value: value=150 unit=mmHg
